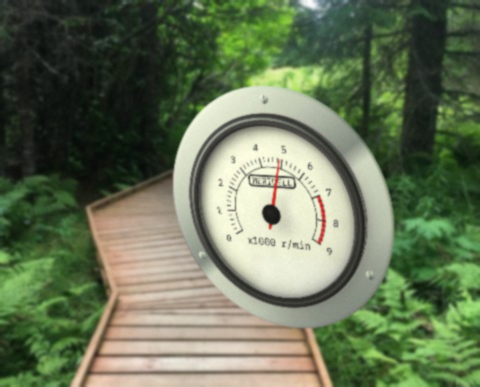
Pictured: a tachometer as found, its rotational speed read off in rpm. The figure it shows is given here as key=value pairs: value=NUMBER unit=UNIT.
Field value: value=5000 unit=rpm
